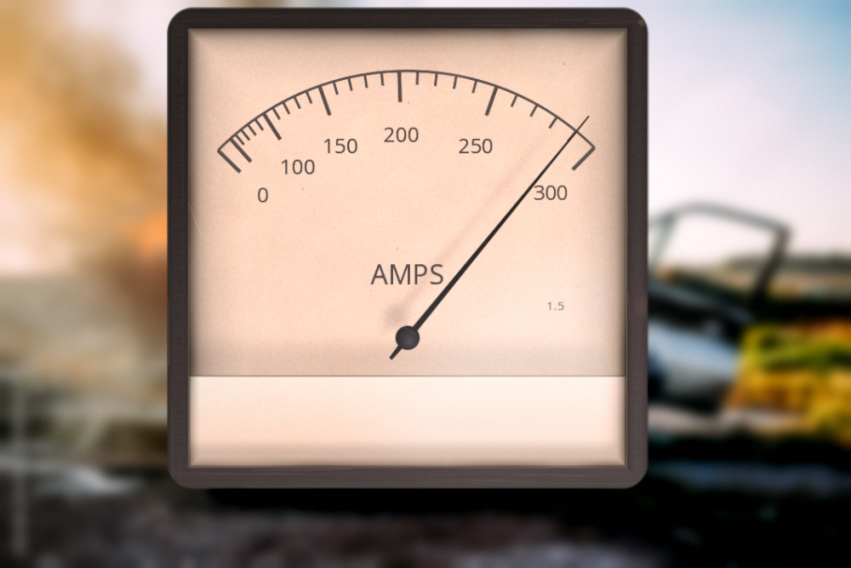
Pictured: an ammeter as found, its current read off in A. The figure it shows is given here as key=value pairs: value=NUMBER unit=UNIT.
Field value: value=290 unit=A
